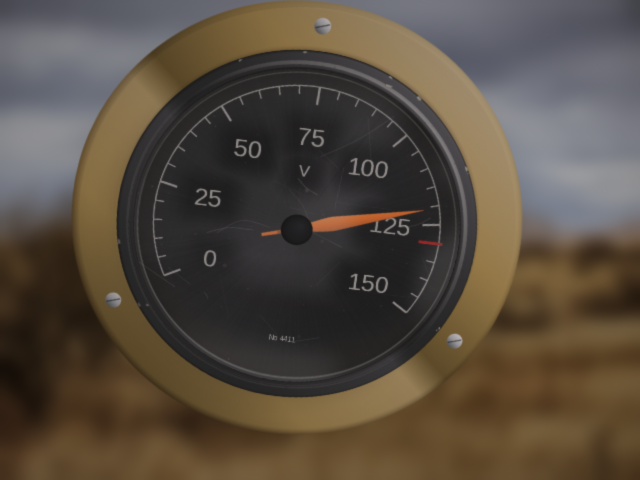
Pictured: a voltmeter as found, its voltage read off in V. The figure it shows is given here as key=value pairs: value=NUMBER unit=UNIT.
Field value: value=120 unit=V
